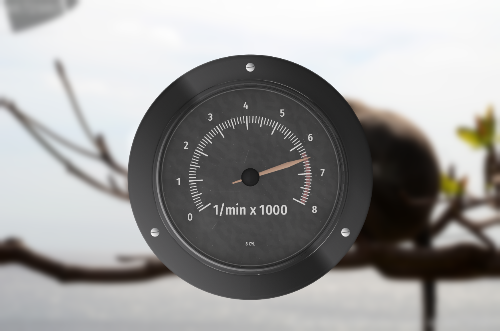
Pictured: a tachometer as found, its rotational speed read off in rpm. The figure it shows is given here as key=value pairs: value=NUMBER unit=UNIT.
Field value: value=6500 unit=rpm
